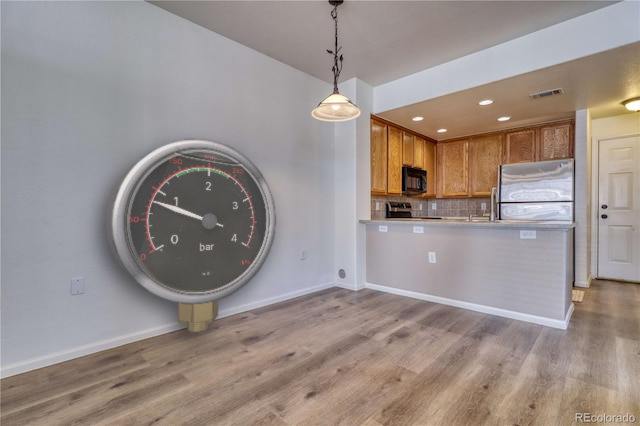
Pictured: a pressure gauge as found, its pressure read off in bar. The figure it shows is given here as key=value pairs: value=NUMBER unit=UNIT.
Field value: value=0.8 unit=bar
